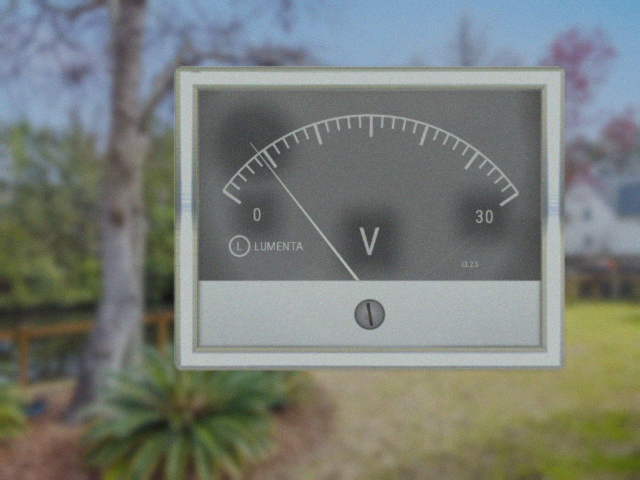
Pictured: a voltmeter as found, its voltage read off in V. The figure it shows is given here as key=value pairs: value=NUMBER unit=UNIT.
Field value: value=4.5 unit=V
